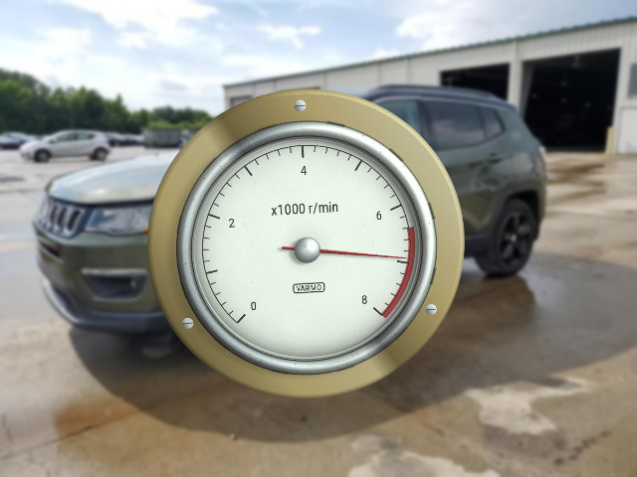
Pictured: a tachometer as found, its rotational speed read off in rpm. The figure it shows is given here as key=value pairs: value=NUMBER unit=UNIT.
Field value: value=6900 unit=rpm
